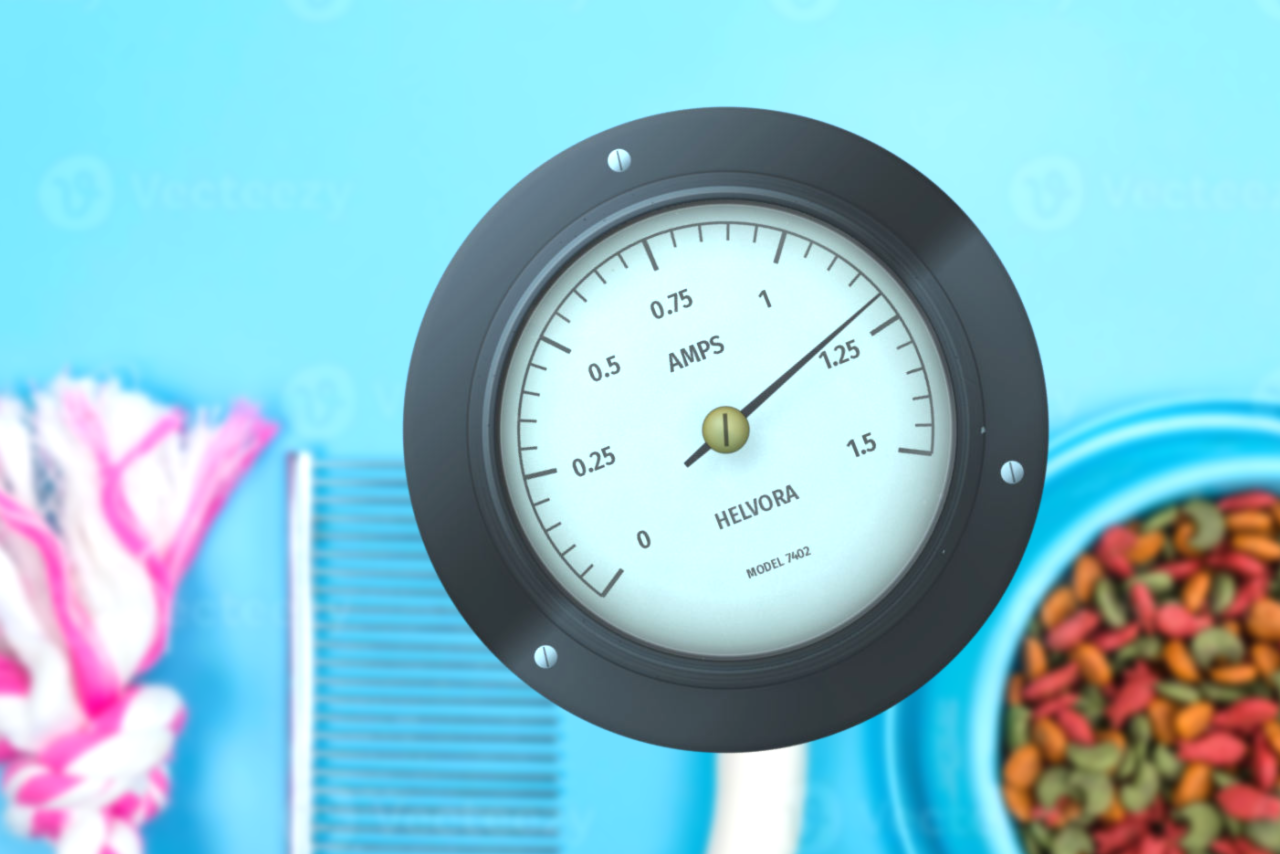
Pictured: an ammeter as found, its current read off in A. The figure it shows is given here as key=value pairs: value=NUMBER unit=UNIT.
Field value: value=1.2 unit=A
